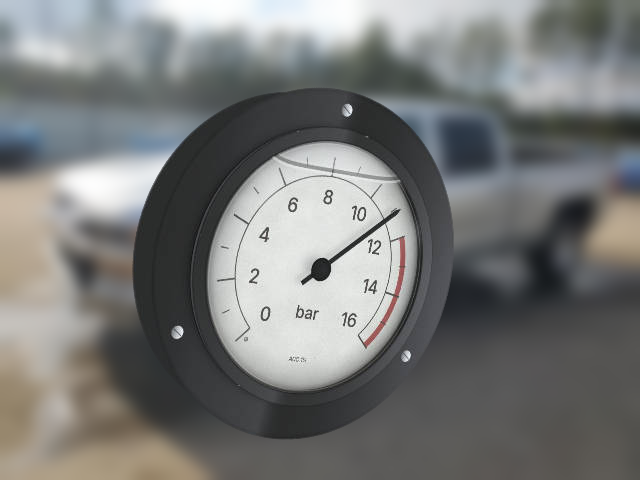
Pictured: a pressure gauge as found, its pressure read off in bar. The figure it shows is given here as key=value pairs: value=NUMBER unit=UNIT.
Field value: value=11 unit=bar
